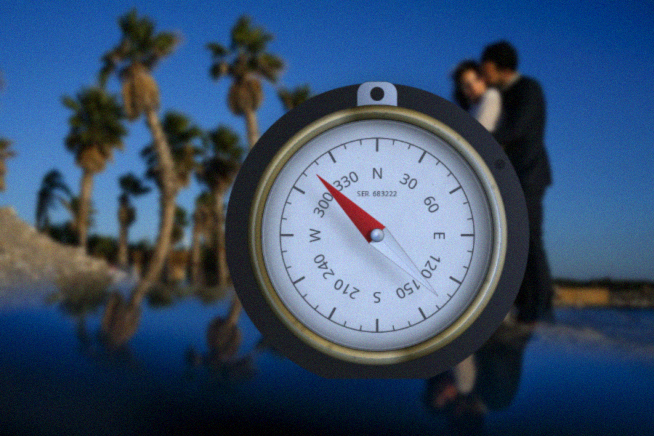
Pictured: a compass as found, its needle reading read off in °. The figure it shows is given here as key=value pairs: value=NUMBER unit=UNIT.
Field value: value=315 unit=°
